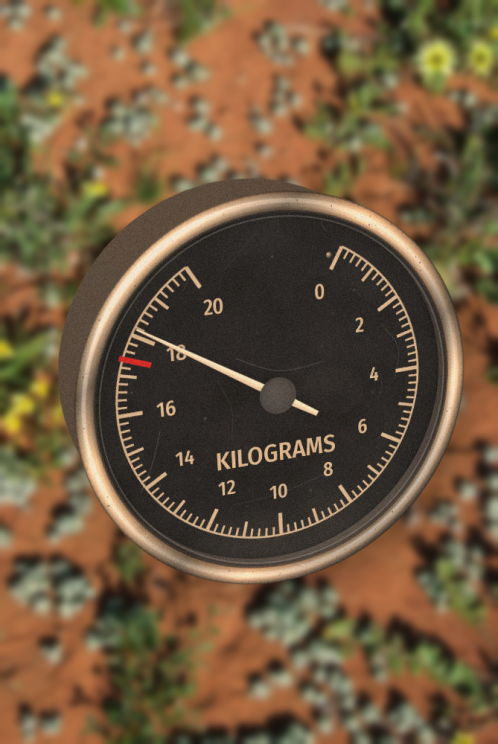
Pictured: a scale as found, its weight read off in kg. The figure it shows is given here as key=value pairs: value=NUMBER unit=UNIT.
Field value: value=18.2 unit=kg
